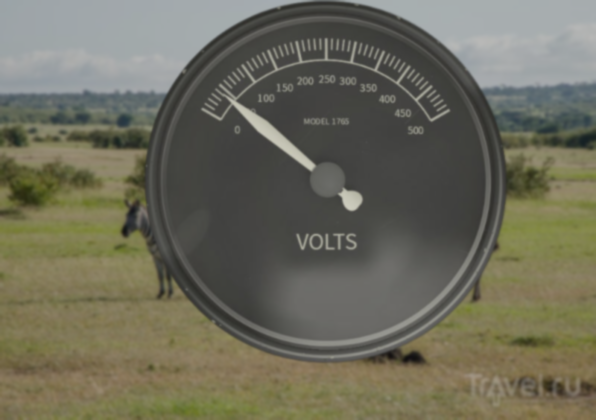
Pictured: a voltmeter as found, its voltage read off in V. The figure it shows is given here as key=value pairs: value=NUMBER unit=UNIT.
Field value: value=40 unit=V
